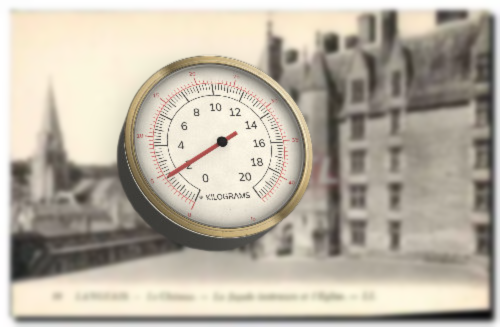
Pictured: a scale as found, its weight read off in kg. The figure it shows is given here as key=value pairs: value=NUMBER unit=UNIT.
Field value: value=2 unit=kg
